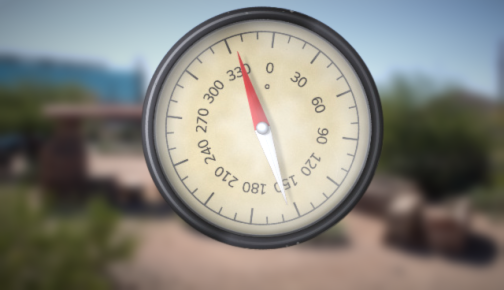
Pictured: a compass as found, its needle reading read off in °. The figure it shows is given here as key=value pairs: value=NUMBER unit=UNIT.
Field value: value=335 unit=°
